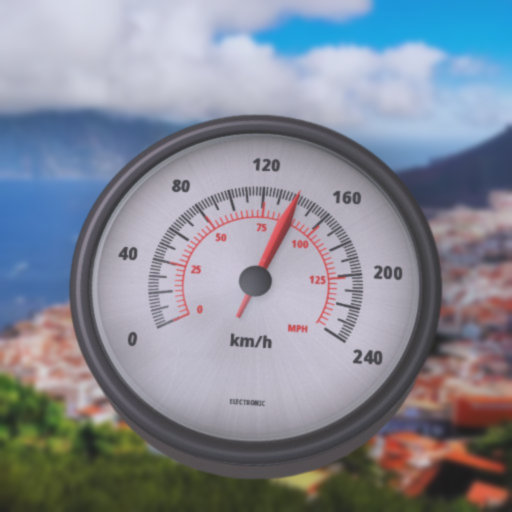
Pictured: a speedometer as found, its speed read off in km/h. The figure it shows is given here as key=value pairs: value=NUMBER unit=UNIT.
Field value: value=140 unit=km/h
